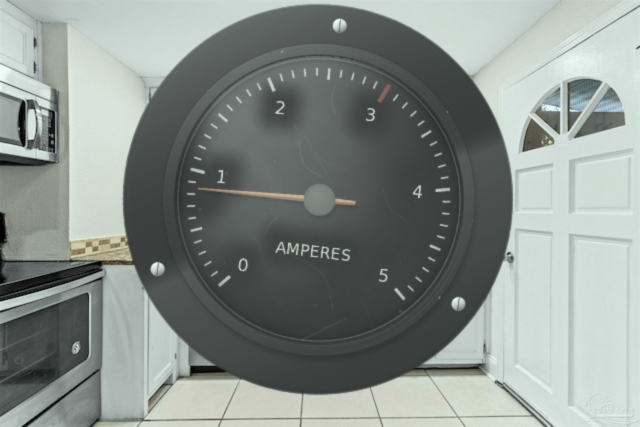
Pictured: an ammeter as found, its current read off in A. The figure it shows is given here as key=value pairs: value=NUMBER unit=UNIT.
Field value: value=0.85 unit=A
